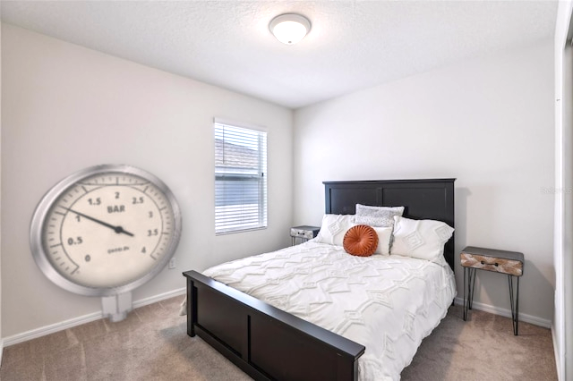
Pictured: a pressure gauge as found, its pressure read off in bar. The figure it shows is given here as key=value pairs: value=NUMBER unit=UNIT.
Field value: value=1.1 unit=bar
